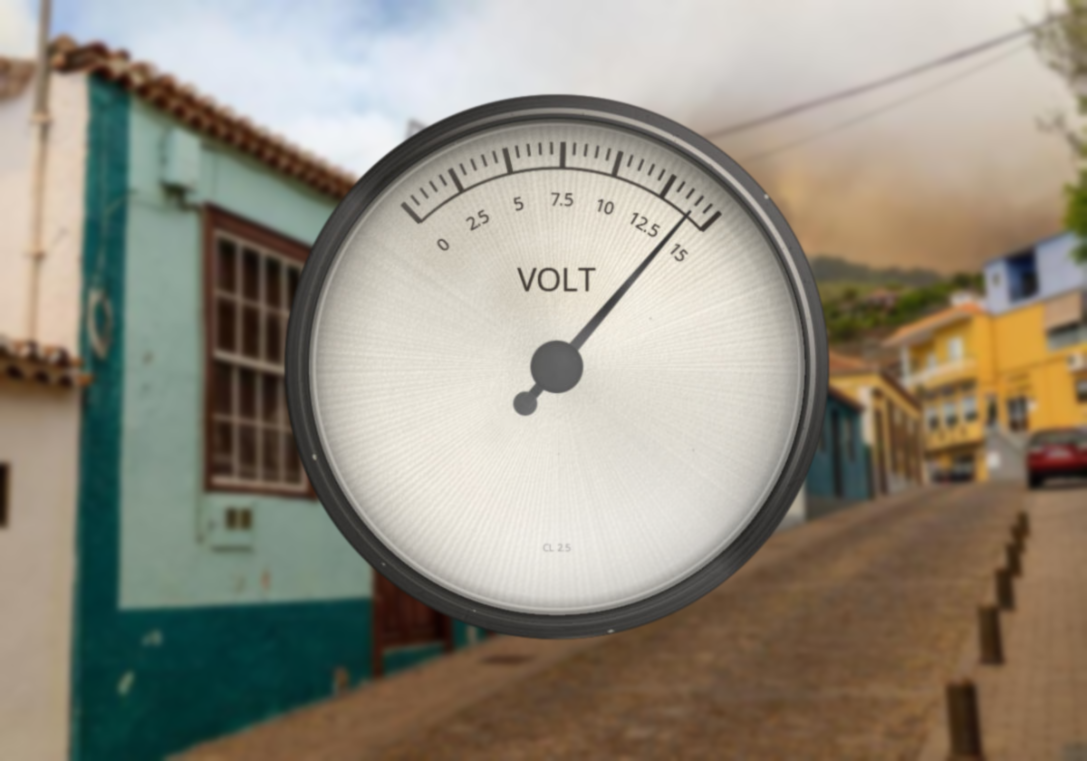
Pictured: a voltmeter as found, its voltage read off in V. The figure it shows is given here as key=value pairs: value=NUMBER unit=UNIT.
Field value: value=14 unit=V
